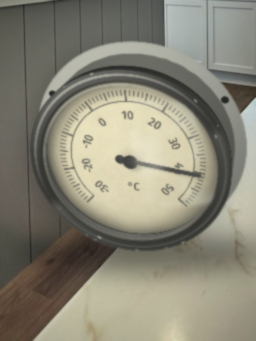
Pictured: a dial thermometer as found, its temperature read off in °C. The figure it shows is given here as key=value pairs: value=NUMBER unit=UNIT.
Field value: value=40 unit=°C
